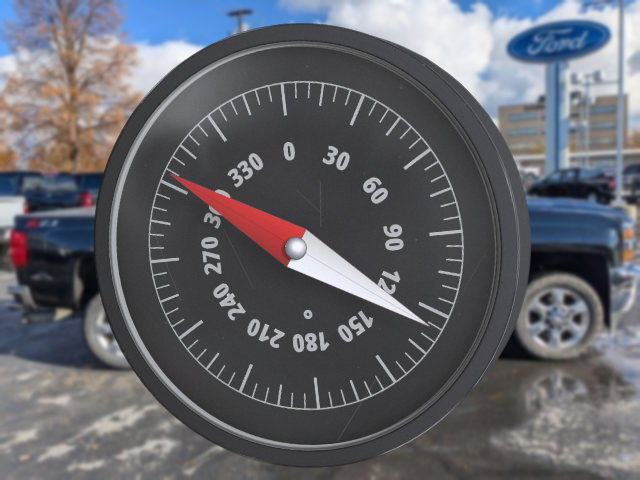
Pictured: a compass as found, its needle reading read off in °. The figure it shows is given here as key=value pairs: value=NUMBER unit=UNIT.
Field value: value=305 unit=°
